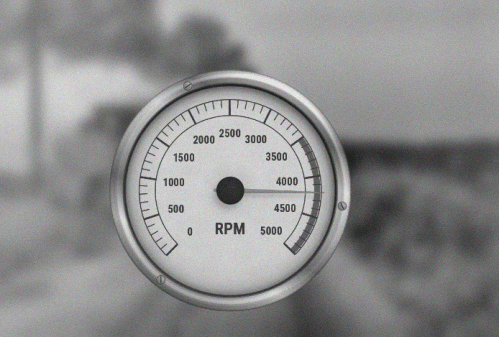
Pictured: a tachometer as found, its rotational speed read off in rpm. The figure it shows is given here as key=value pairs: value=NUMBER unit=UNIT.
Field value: value=4200 unit=rpm
